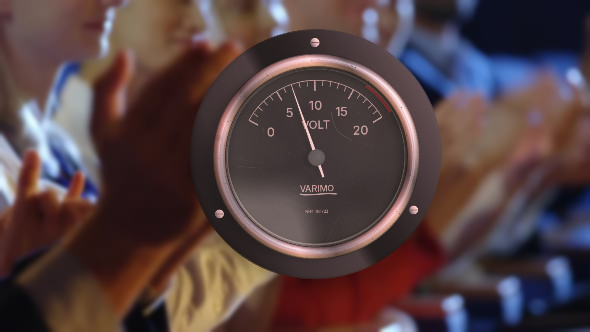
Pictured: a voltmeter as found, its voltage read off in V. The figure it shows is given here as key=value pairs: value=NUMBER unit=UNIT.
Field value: value=7 unit=V
